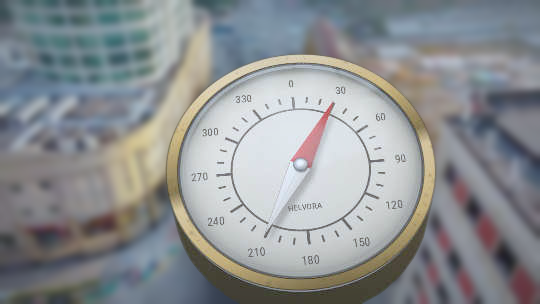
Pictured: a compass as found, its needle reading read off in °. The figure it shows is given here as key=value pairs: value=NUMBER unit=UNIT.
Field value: value=30 unit=°
